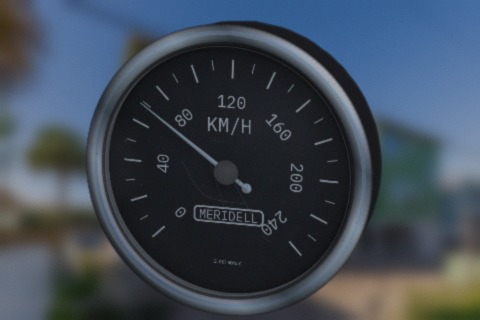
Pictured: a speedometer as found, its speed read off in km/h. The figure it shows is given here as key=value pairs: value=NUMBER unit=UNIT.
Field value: value=70 unit=km/h
